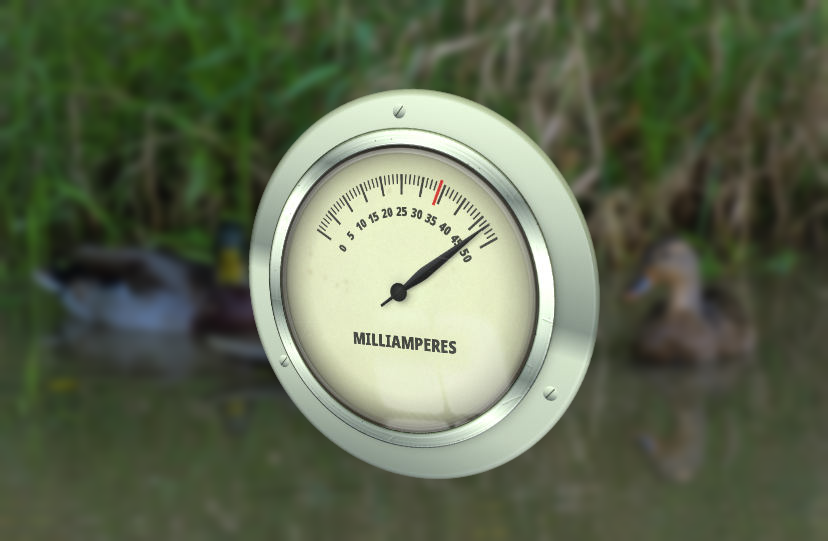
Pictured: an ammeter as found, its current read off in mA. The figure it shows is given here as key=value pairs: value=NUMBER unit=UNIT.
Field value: value=47 unit=mA
